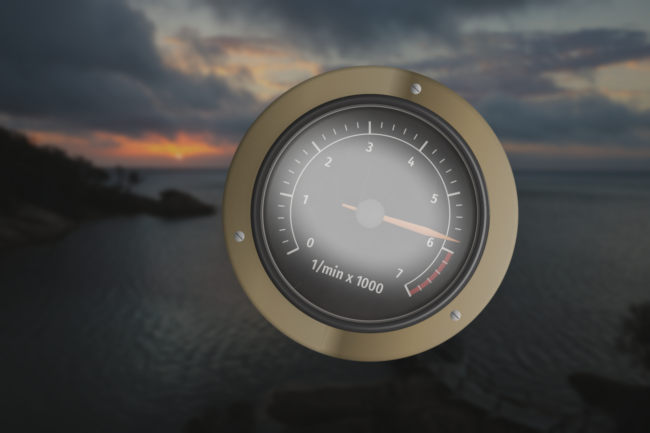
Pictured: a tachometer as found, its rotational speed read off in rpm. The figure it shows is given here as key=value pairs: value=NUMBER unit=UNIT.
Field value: value=5800 unit=rpm
